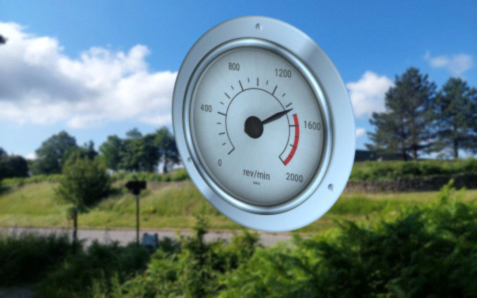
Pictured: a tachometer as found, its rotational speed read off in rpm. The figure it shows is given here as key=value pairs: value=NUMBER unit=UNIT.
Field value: value=1450 unit=rpm
